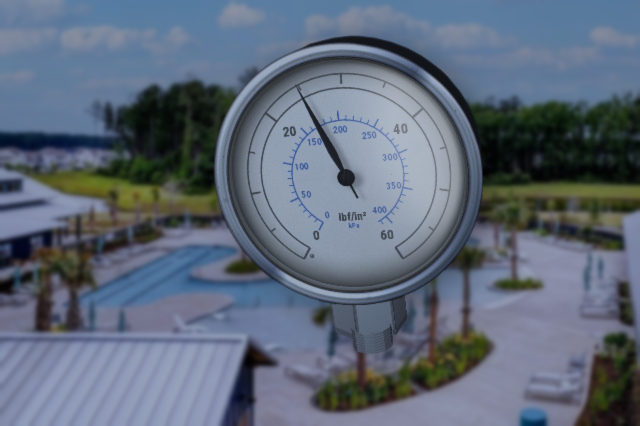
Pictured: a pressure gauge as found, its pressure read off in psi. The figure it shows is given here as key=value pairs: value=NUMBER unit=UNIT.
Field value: value=25 unit=psi
